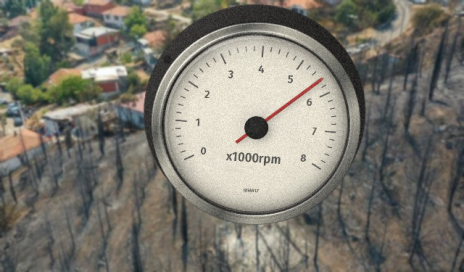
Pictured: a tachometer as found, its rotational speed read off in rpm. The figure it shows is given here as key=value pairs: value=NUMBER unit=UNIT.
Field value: value=5600 unit=rpm
